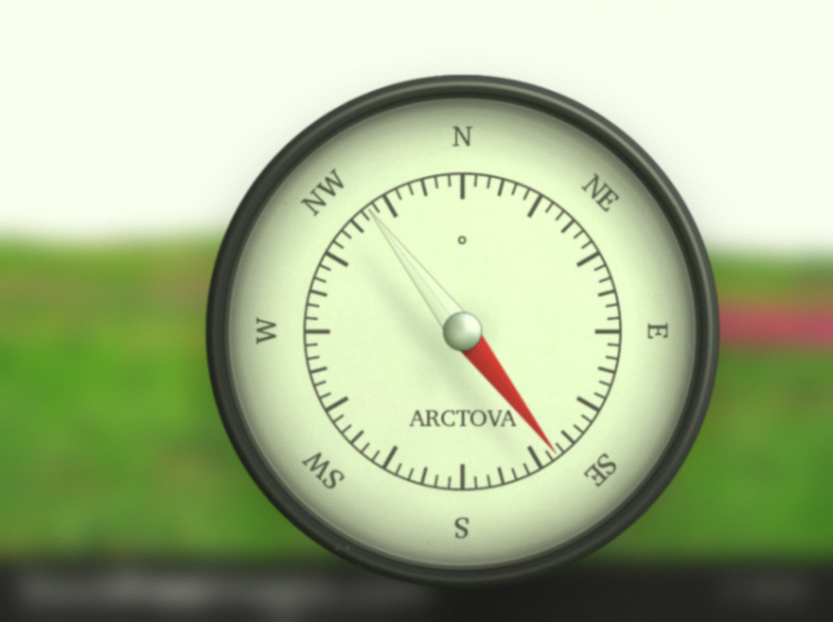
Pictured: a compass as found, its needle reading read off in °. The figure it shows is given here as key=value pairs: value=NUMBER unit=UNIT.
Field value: value=142.5 unit=°
